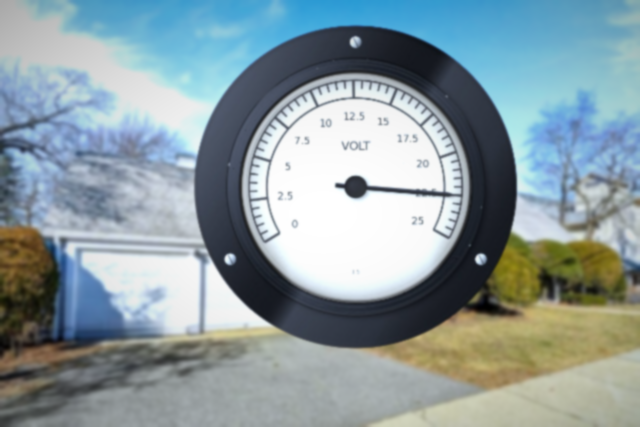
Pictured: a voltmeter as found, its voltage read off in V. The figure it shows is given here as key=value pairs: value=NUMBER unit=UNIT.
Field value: value=22.5 unit=V
